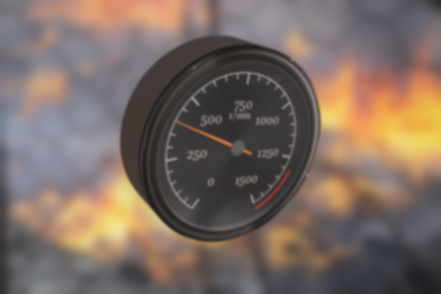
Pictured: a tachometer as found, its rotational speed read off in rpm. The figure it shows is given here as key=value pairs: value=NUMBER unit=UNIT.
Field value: value=400 unit=rpm
